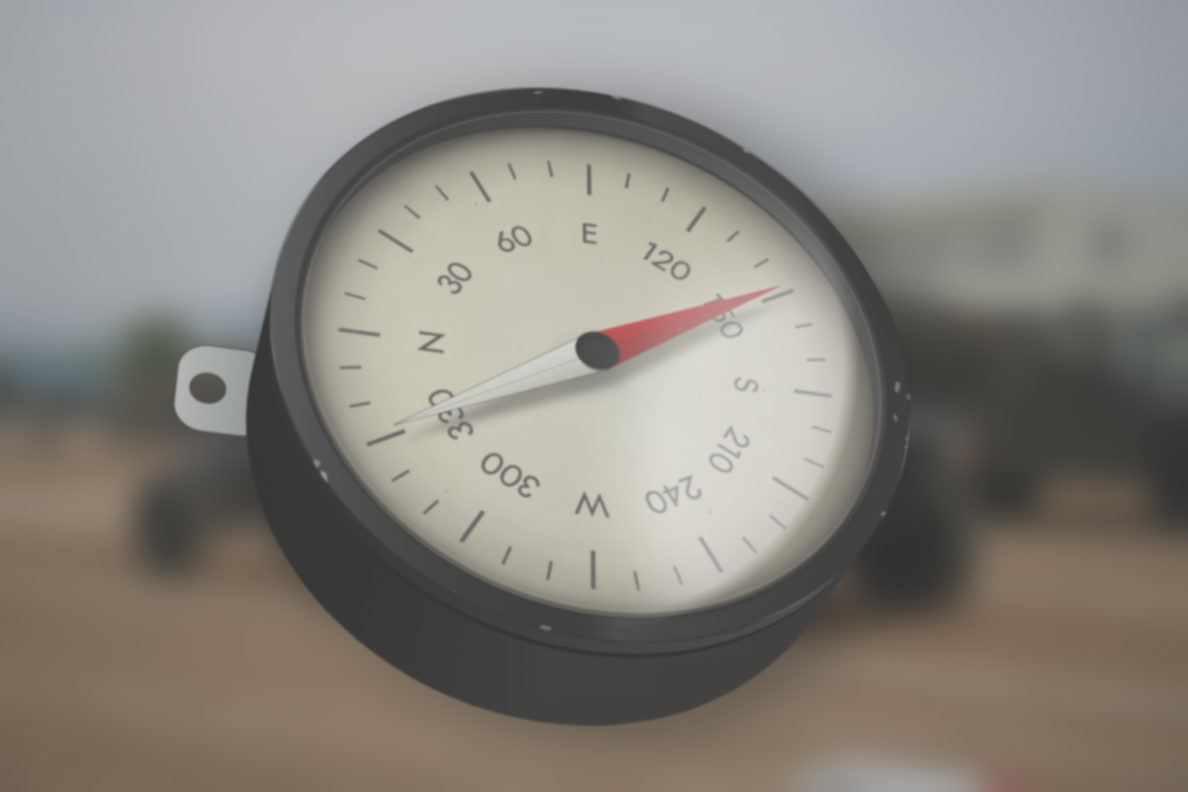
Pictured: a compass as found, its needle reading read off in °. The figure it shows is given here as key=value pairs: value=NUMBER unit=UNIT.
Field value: value=150 unit=°
